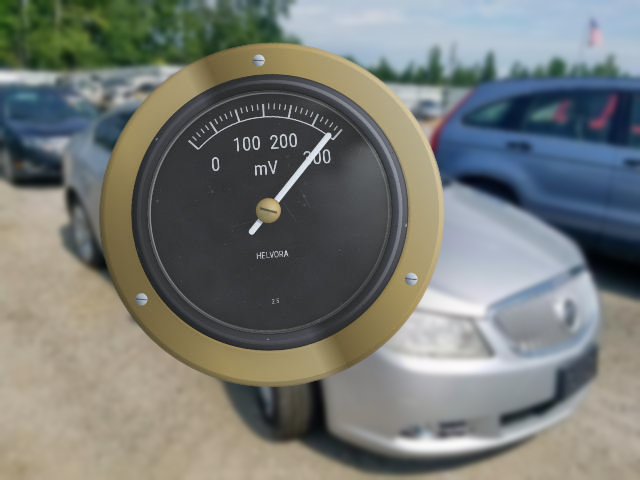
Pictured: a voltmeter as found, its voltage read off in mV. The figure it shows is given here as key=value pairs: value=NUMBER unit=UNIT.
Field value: value=290 unit=mV
